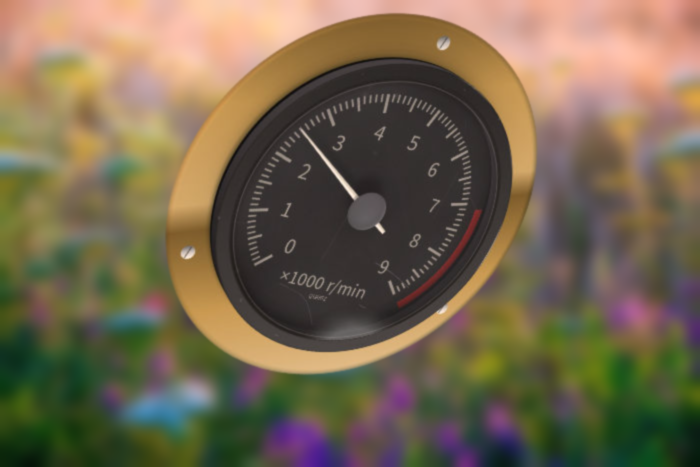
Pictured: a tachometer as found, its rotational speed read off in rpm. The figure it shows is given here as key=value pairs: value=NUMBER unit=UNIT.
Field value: value=2500 unit=rpm
